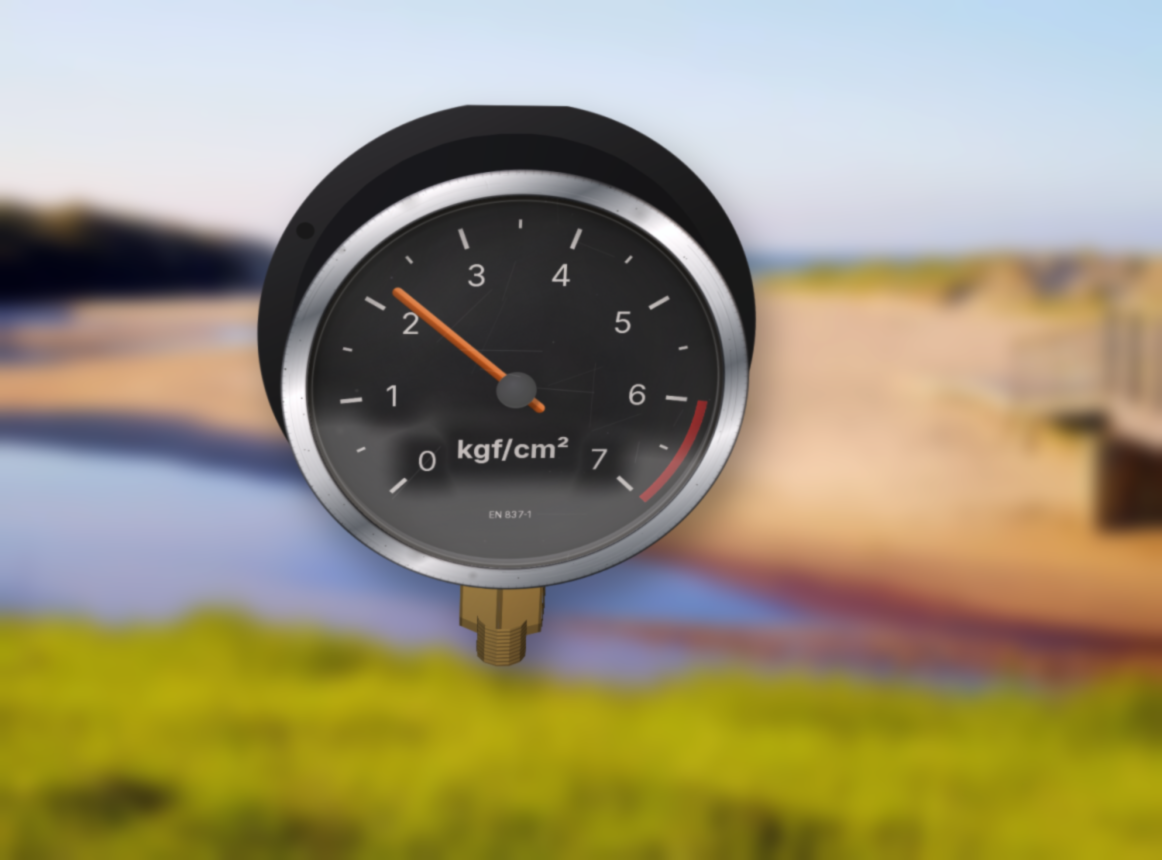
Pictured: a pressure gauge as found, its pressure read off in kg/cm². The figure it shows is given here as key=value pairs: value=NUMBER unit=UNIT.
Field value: value=2.25 unit=kg/cm²
